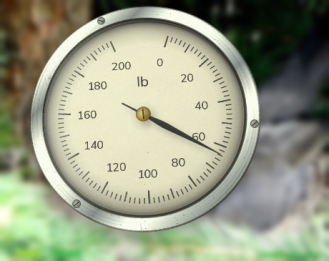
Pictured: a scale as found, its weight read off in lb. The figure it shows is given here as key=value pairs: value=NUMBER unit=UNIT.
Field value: value=64 unit=lb
